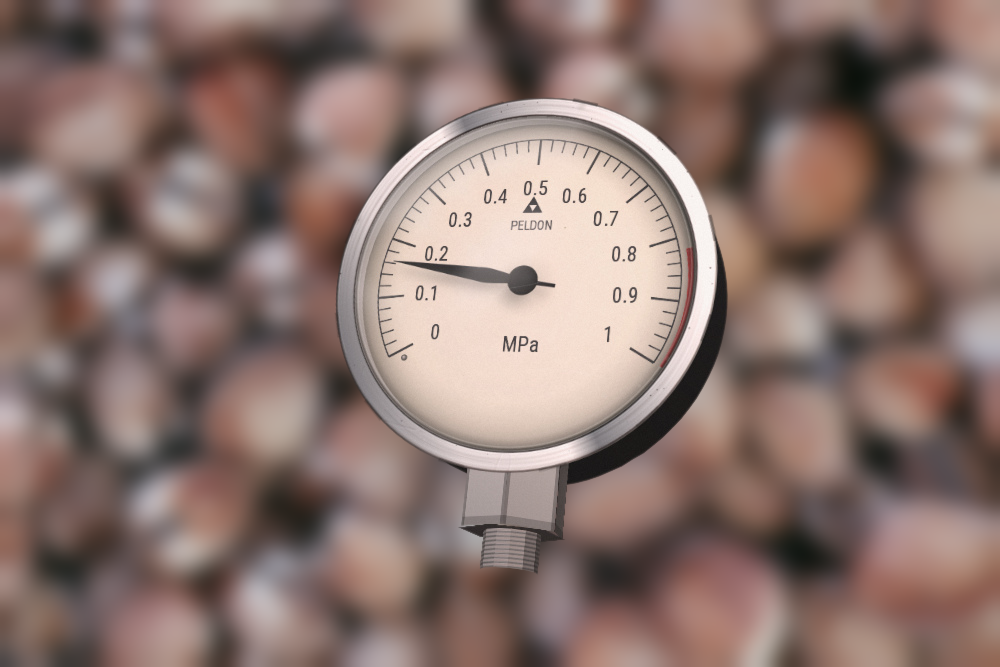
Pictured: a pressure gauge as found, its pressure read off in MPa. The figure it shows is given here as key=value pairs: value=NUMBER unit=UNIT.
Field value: value=0.16 unit=MPa
